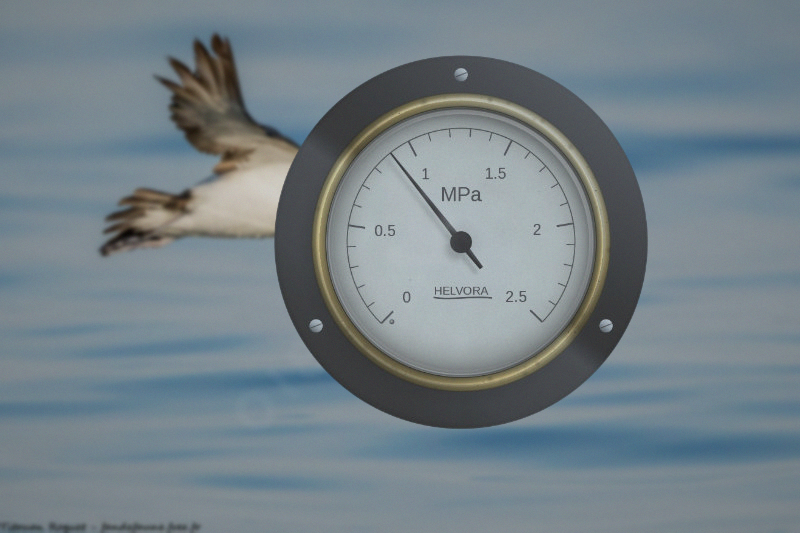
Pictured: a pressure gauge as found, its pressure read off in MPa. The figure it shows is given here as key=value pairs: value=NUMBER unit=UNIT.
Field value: value=0.9 unit=MPa
